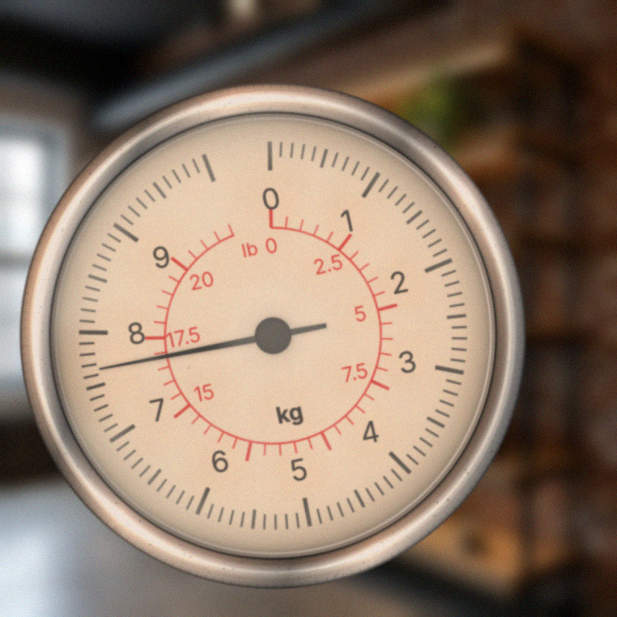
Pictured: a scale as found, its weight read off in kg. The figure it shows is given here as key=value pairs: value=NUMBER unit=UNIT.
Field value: value=7.65 unit=kg
